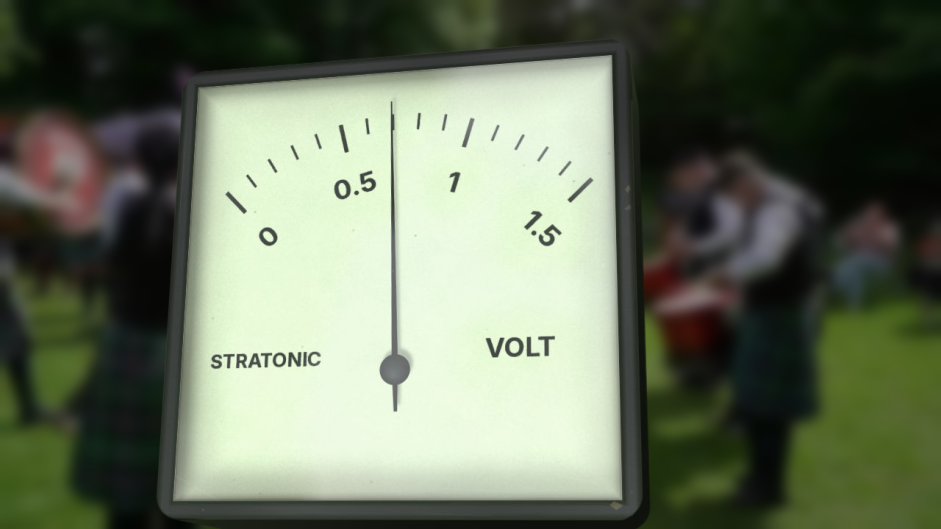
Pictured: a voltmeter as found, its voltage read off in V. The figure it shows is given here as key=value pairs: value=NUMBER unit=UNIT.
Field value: value=0.7 unit=V
